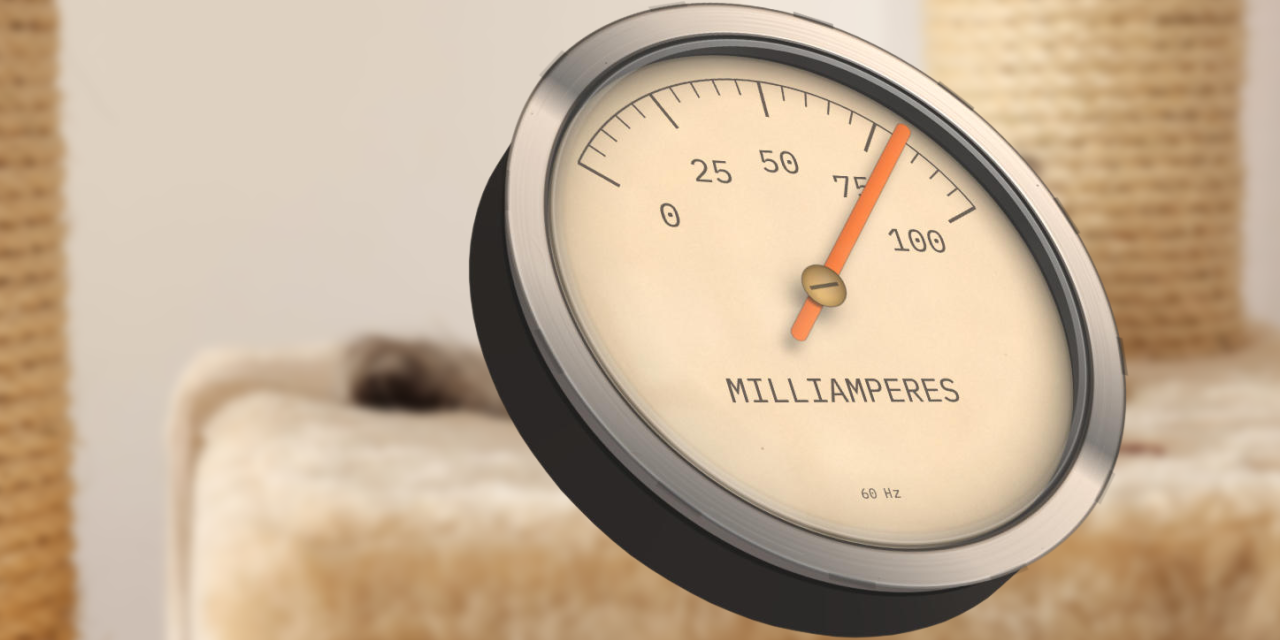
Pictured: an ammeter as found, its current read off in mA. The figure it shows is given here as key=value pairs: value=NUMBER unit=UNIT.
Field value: value=80 unit=mA
